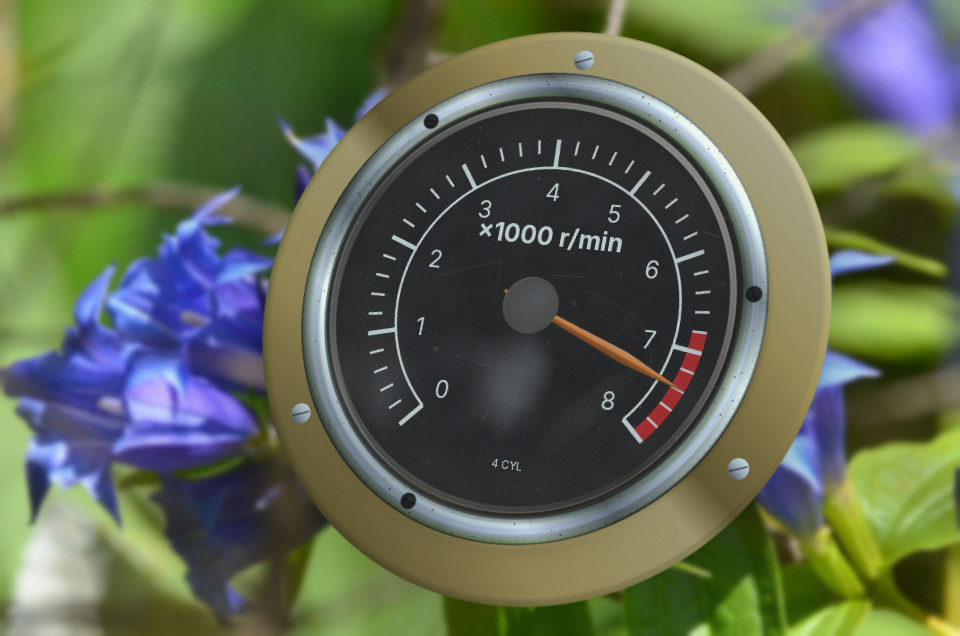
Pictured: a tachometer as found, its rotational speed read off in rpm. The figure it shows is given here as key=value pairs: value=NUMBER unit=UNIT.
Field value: value=7400 unit=rpm
